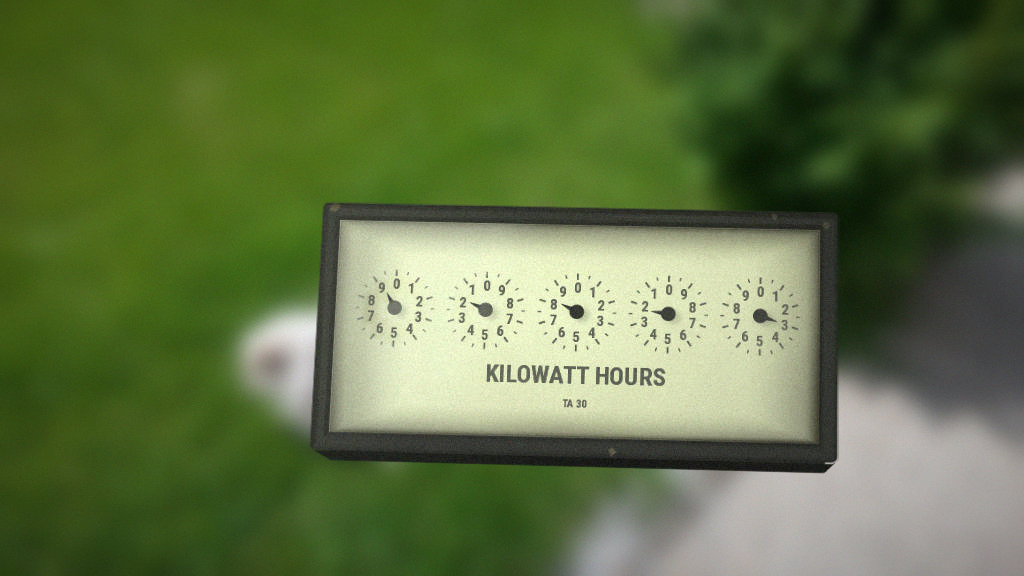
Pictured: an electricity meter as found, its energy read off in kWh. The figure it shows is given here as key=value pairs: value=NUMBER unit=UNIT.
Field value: value=91823 unit=kWh
